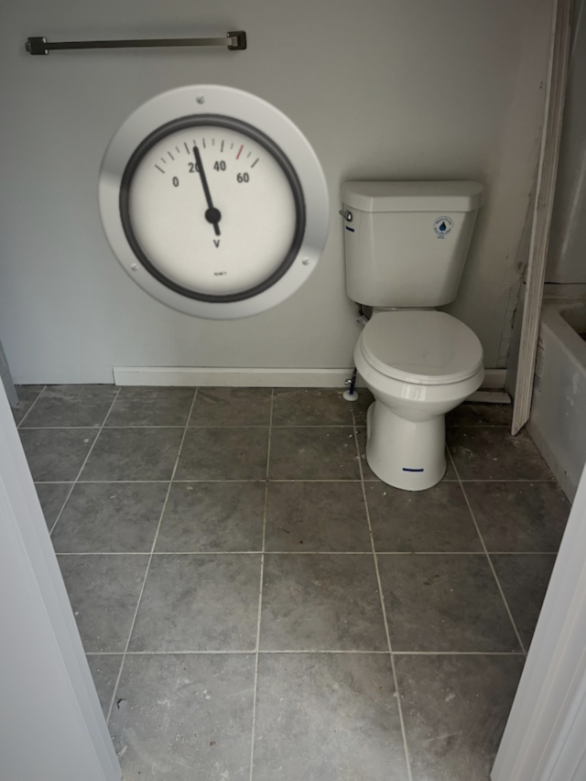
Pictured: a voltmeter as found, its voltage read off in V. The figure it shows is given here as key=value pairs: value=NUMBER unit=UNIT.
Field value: value=25 unit=V
